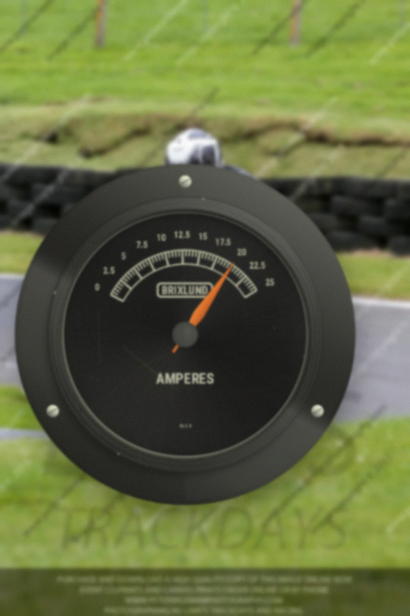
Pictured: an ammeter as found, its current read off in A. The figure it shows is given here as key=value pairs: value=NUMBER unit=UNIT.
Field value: value=20 unit=A
